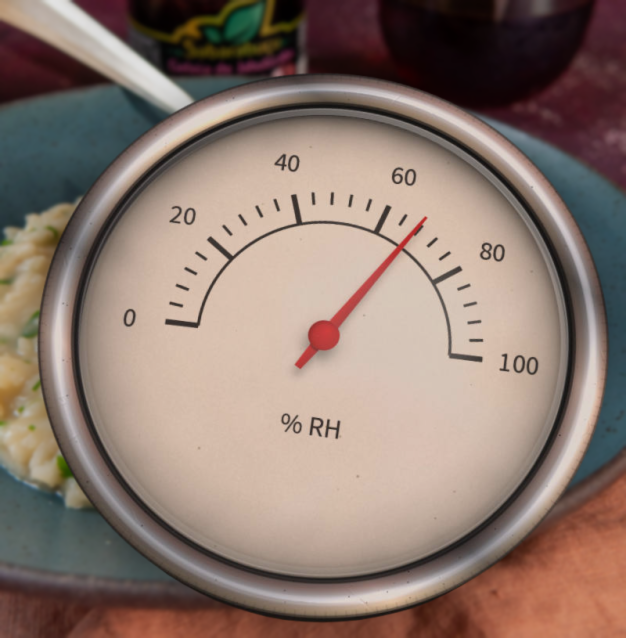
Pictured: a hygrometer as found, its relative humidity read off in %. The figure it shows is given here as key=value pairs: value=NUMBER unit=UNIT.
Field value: value=68 unit=%
